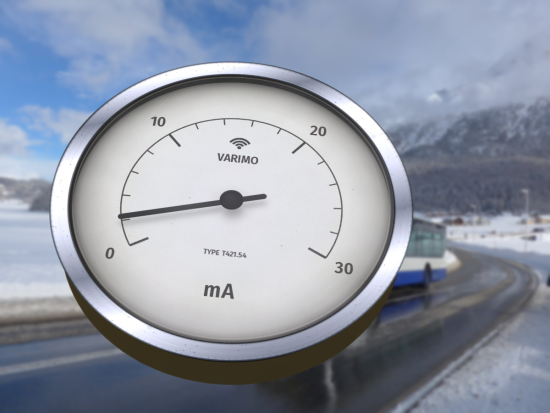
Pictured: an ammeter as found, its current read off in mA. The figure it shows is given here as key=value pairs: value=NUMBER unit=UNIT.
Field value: value=2 unit=mA
